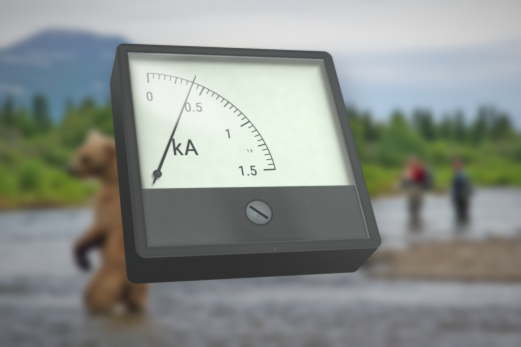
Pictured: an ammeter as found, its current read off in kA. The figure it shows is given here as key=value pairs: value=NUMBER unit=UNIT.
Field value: value=0.4 unit=kA
